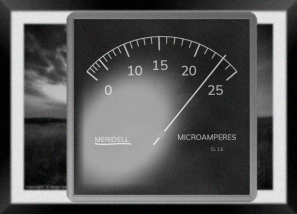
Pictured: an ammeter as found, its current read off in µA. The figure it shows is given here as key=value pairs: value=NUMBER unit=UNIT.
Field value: value=23 unit=µA
